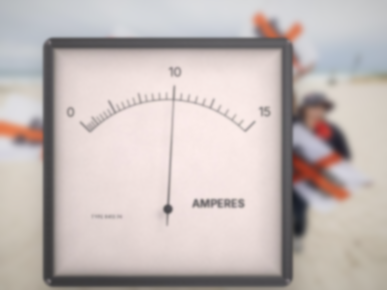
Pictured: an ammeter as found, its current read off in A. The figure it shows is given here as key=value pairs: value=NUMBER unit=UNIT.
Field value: value=10 unit=A
